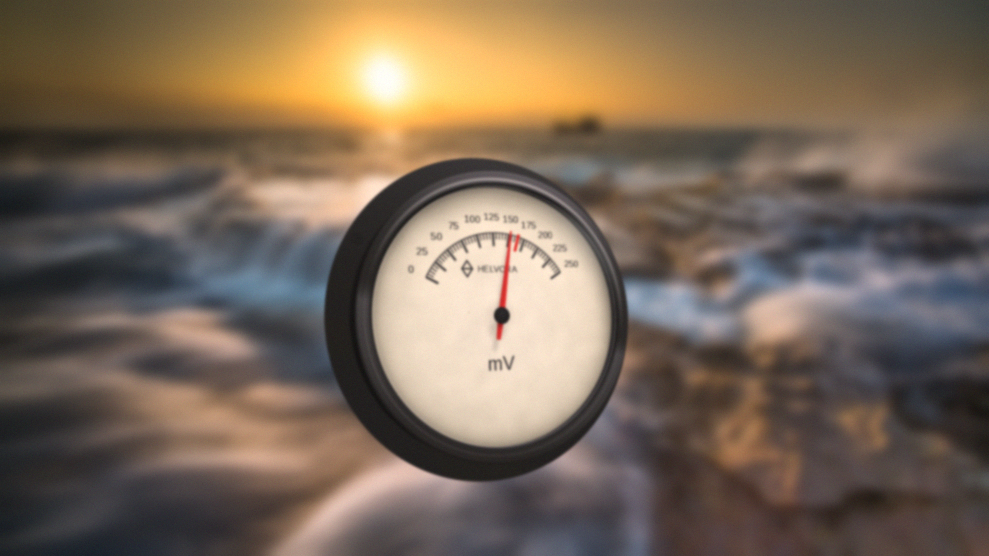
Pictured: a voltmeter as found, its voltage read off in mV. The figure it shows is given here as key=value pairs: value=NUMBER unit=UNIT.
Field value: value=150 unit=mV
